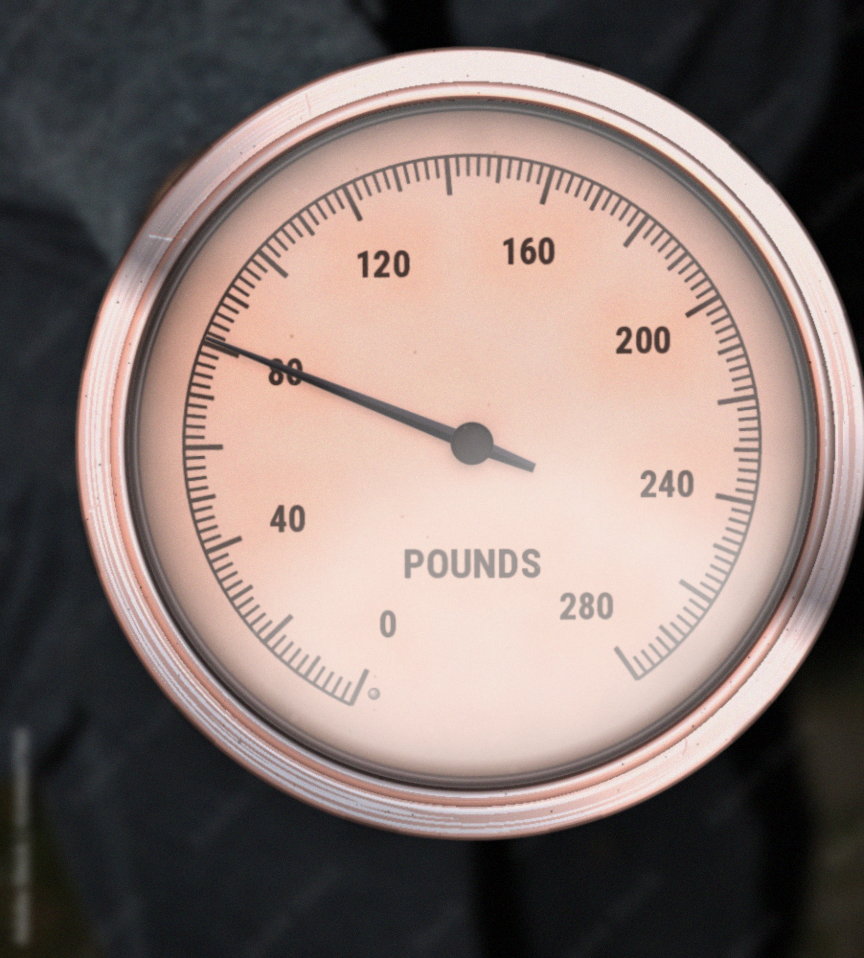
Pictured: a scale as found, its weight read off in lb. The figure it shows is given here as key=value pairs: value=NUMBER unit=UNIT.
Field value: value=81 unit=lb
